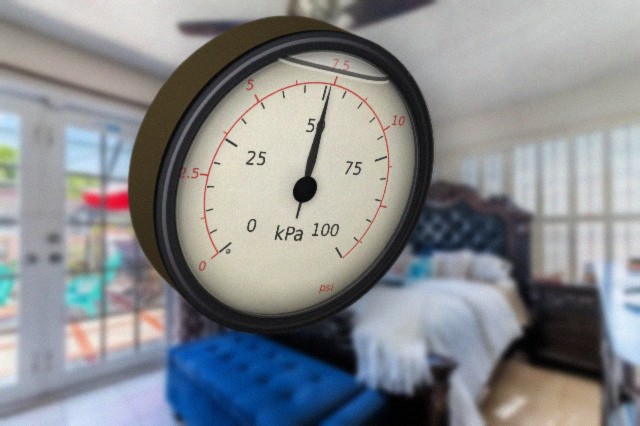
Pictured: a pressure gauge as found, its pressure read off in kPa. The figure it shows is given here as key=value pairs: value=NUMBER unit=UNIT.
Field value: value=50 unit=kPa
